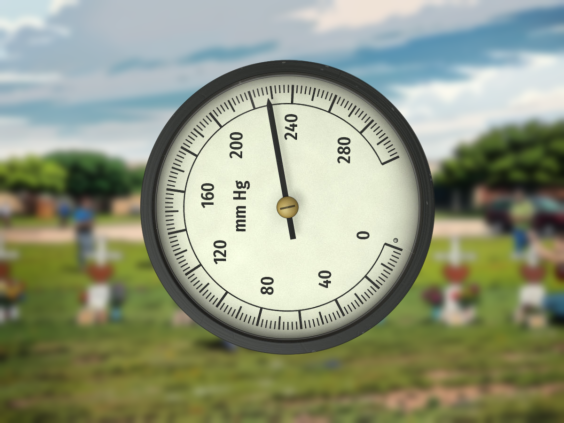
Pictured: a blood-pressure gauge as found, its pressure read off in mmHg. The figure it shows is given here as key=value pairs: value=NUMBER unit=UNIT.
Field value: value=228 unit=mmHg
